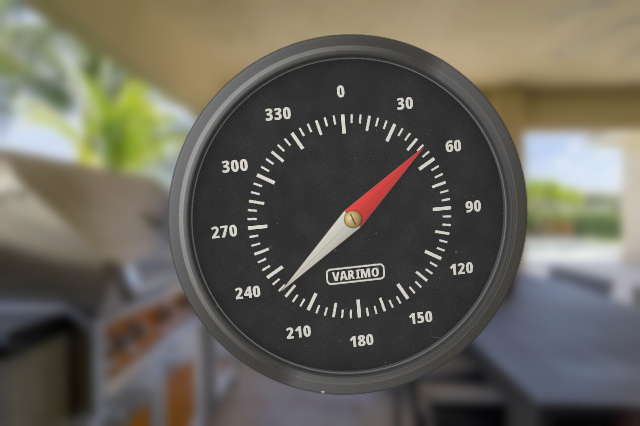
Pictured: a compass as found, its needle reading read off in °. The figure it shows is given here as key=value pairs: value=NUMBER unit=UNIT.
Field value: value=50 unit=°
